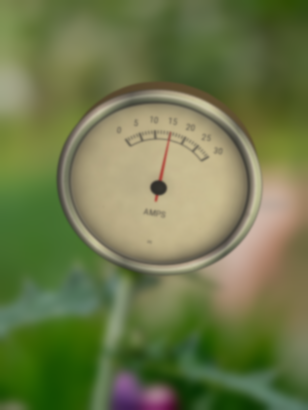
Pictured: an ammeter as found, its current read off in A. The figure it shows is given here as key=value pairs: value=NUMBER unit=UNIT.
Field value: value=15 unit=A
